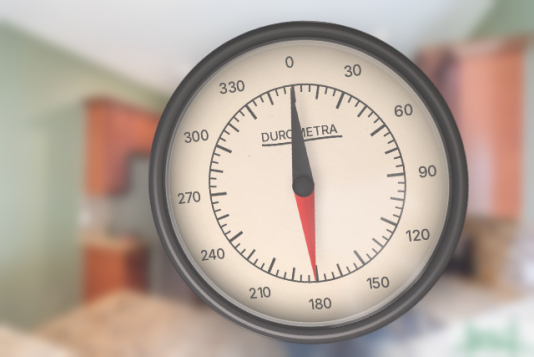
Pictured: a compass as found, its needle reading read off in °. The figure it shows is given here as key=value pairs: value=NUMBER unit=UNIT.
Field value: value=180 unit=°
